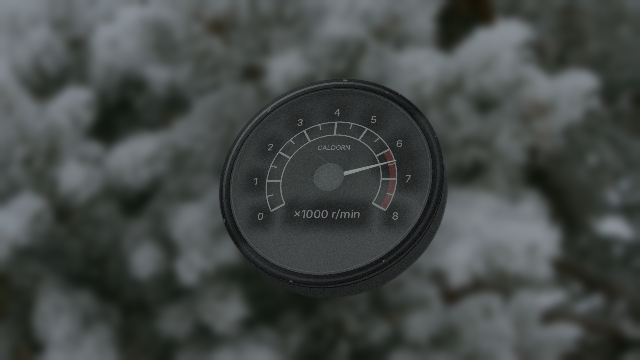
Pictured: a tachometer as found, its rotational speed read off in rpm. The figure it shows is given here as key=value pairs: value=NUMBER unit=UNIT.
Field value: value=6500 unit=rpm
